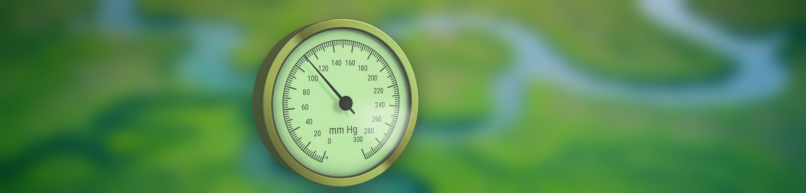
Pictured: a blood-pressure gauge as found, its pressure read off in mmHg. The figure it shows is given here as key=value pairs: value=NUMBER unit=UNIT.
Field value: value=110 unit=mmHg
